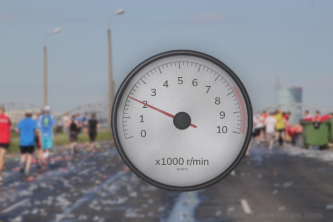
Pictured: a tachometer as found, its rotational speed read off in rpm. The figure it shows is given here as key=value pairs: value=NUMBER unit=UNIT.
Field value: value=2000 unit=rpm
